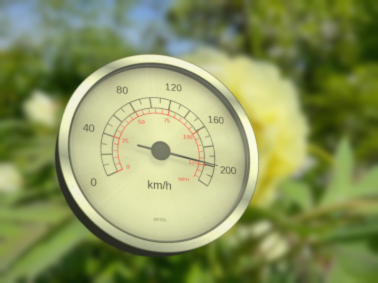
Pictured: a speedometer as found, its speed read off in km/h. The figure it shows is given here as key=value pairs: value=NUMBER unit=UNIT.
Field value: value=200 unit=km/h
